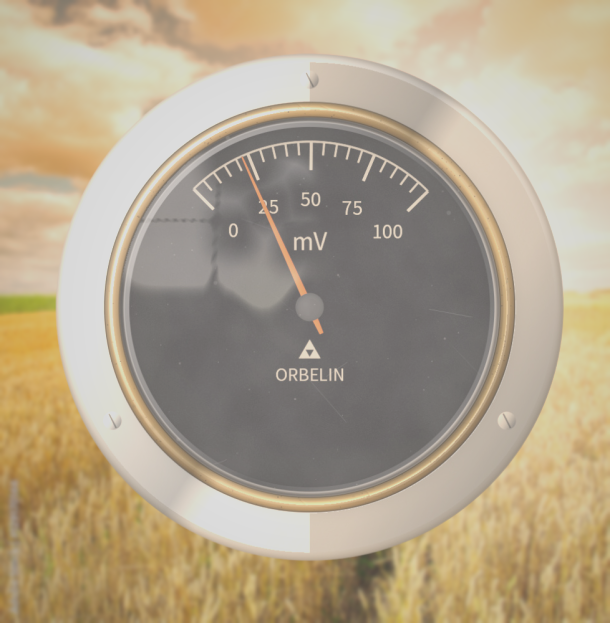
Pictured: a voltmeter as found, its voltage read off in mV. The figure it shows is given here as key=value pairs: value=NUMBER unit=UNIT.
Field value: value=22.5 unit=mV
